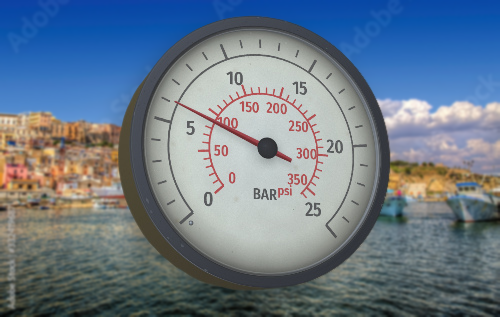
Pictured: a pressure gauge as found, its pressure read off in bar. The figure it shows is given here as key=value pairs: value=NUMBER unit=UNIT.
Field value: value=6 unit=bar
